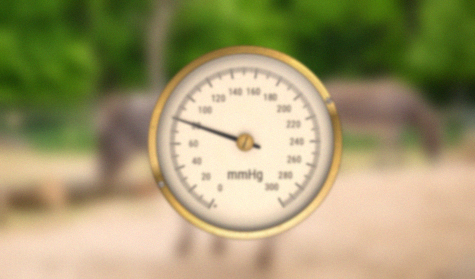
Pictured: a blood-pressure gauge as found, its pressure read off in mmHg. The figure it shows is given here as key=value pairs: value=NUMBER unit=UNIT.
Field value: value=80 unit=mmHg
